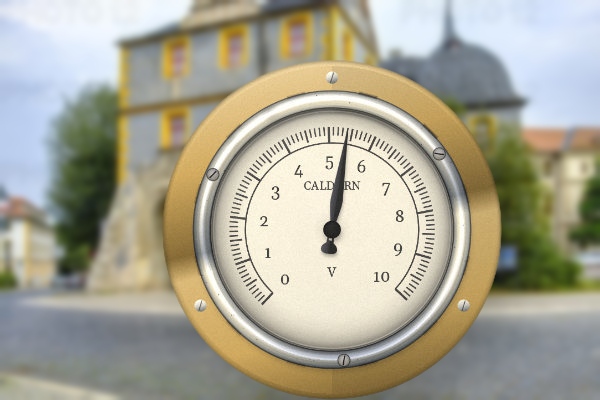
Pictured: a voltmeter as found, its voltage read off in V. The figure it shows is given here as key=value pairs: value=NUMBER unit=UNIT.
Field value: value=5.4 unit=V
